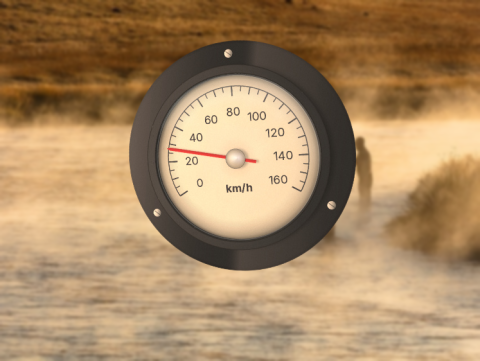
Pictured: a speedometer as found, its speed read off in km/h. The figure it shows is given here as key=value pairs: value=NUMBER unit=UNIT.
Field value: value=27.5 unit=km/h
